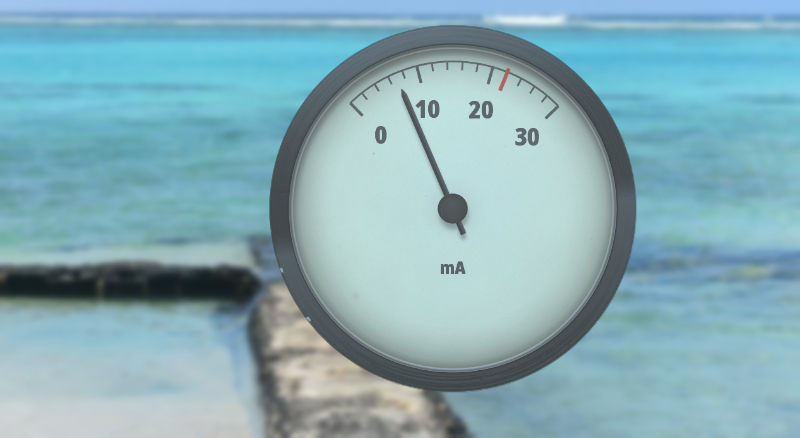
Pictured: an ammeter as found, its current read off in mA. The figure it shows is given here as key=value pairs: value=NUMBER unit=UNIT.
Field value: value=7 unit=mA
